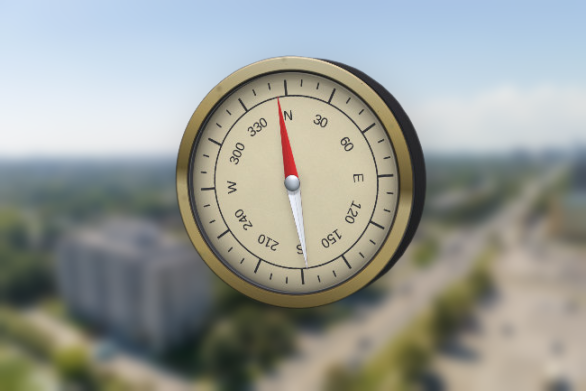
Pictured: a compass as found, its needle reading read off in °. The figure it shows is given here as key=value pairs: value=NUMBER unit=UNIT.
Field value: value=355 unit=°
